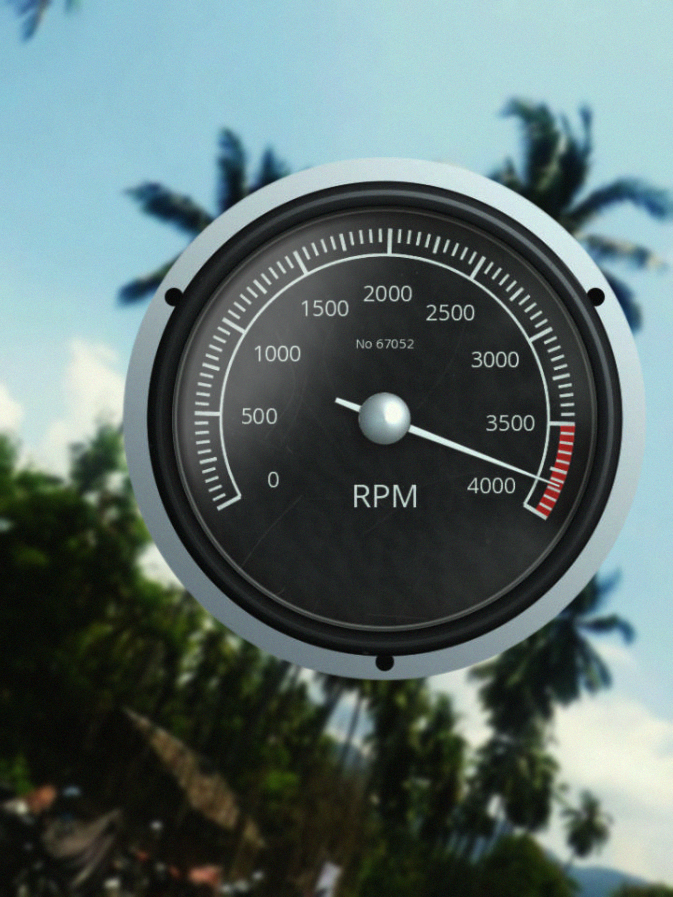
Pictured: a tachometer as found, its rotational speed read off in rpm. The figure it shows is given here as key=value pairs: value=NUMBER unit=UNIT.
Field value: value=3825 unit=rpm
